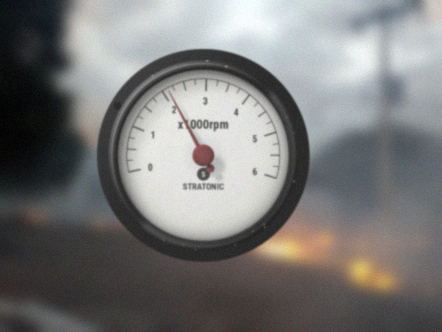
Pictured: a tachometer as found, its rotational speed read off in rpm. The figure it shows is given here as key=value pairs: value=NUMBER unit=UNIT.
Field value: value=2125 unit=rpm
